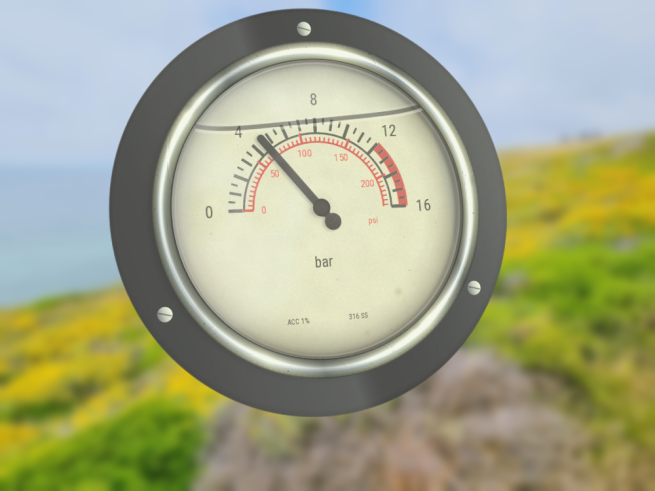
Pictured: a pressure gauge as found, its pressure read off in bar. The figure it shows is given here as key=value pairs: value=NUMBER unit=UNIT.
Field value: value=4.5 unit=bar
